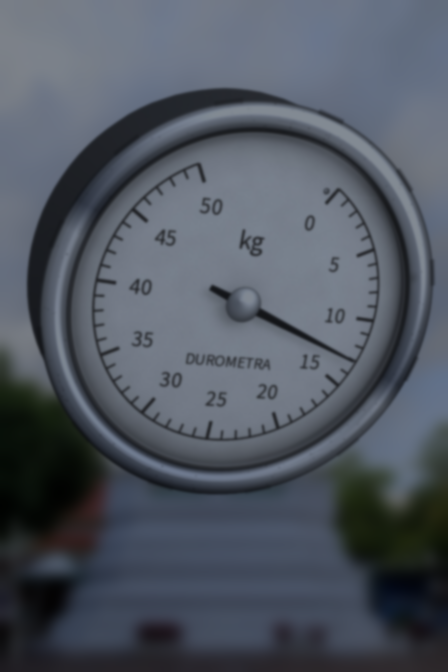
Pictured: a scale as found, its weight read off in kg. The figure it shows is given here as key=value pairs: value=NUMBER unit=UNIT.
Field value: value=13 unit=kg
